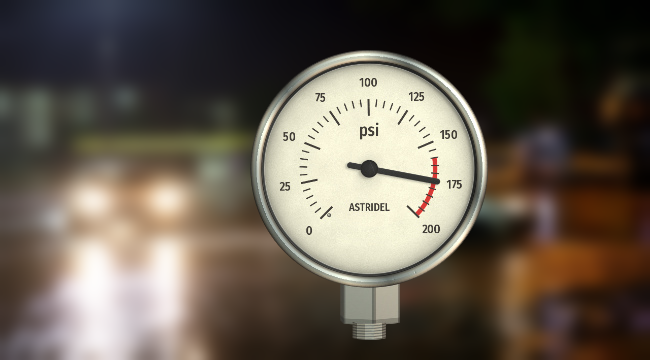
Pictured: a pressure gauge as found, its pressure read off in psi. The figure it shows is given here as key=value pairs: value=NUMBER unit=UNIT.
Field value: value=175 unit=psi
